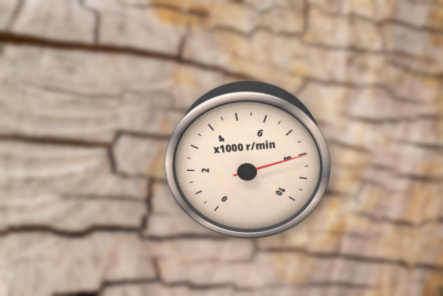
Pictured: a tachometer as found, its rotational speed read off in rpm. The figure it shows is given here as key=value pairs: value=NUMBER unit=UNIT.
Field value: value=8000 unit=rpm
